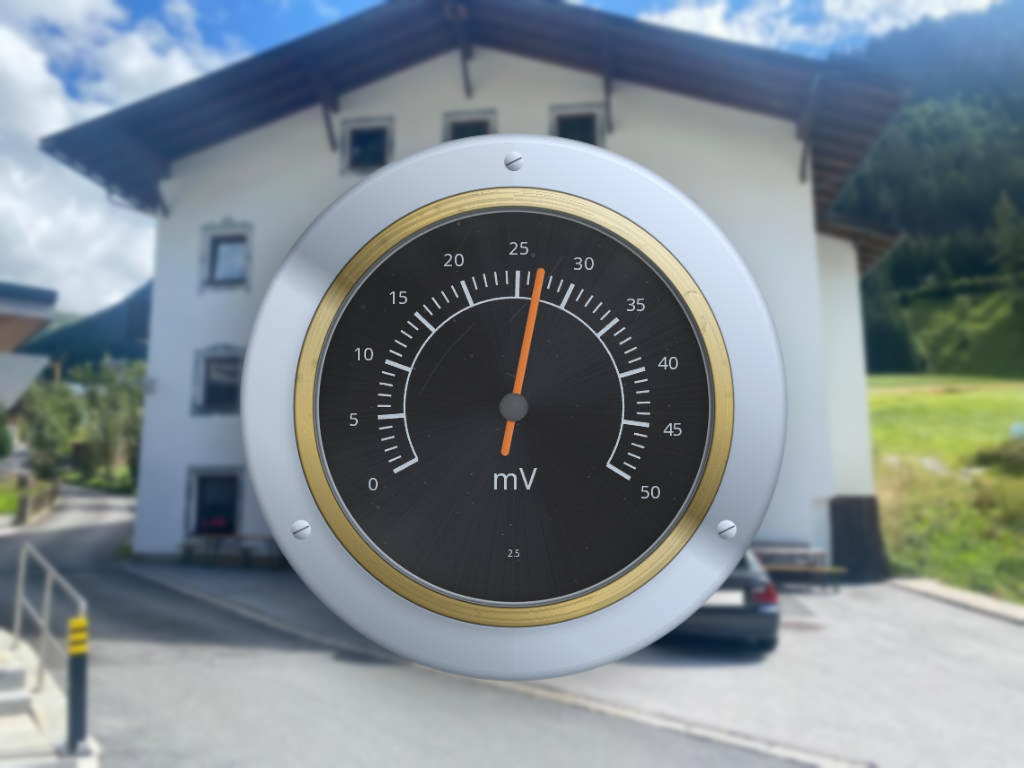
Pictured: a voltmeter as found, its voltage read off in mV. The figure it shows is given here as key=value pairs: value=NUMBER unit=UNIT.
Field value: value=27 unit=mV
